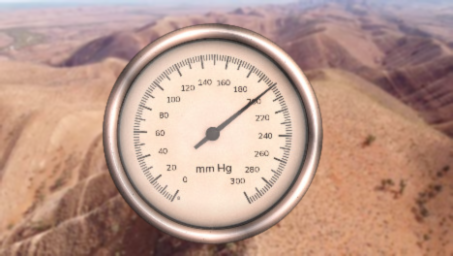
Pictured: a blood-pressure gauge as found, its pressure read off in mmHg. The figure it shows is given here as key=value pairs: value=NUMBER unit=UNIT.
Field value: value=200 unit=mmHg
